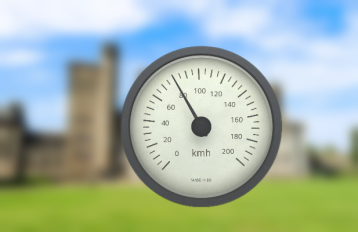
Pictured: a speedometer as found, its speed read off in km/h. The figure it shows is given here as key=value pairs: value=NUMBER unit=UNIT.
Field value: value=80 unit=km/h
